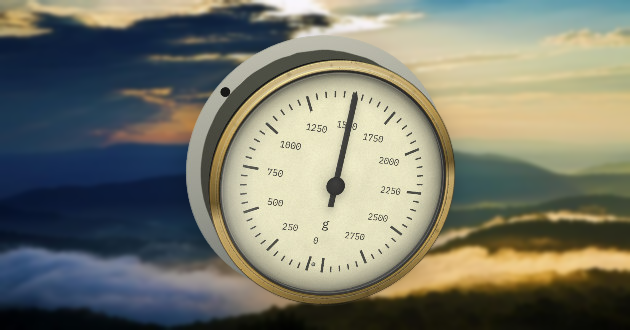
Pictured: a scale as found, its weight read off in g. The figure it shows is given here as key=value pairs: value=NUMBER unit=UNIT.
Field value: value=1500 unit=g
